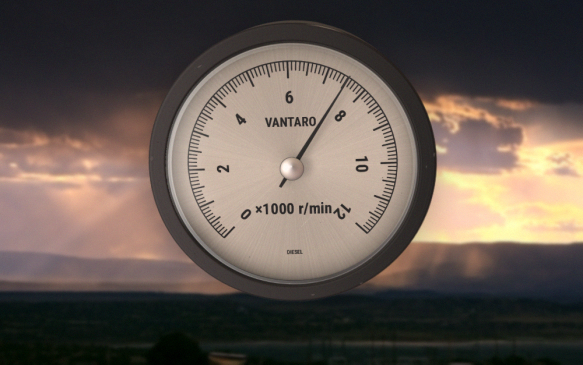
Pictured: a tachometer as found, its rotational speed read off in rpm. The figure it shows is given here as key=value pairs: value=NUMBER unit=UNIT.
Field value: value=7500 unit=rpm
